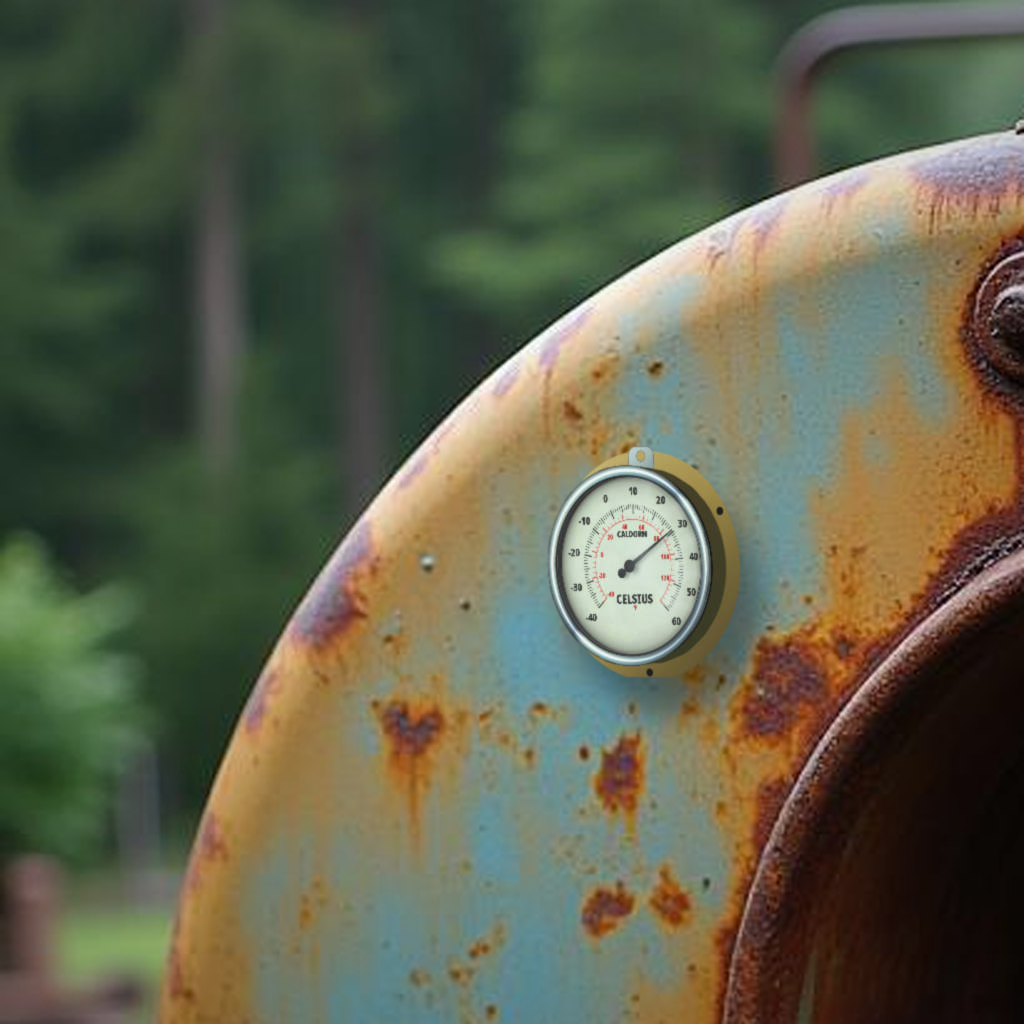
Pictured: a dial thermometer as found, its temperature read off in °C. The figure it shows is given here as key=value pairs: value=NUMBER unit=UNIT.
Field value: value=30 unit=°C
